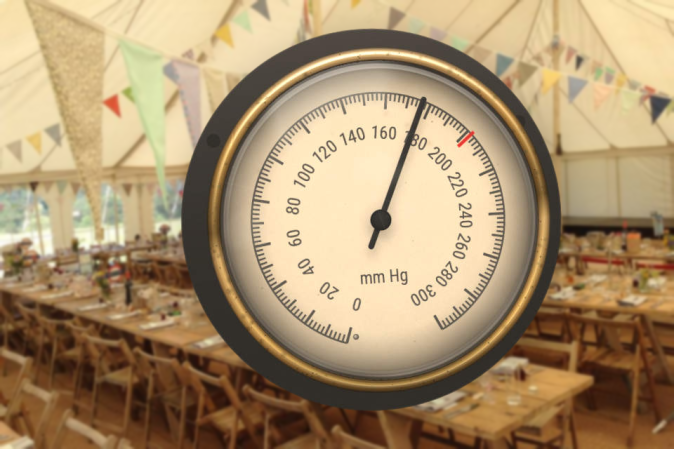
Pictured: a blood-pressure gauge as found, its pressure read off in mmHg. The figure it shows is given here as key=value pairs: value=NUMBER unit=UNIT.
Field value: value=176 unit=mmHg
